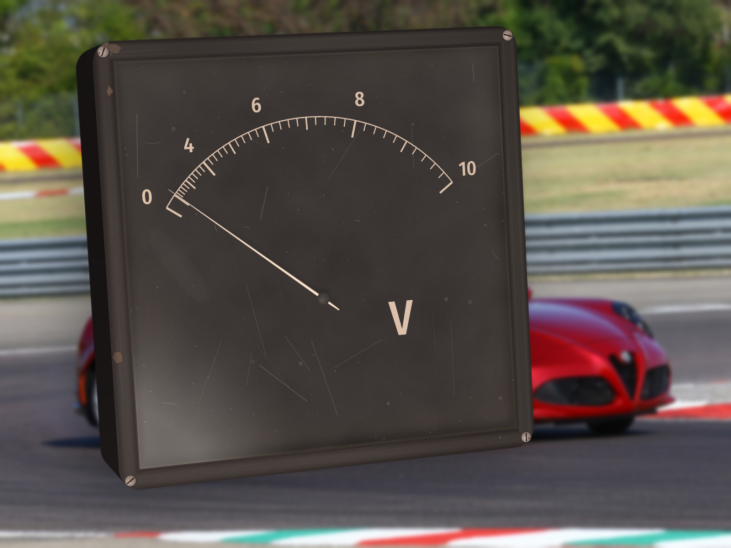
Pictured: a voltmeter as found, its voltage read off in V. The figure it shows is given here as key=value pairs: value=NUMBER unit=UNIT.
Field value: value=2 unit=V
